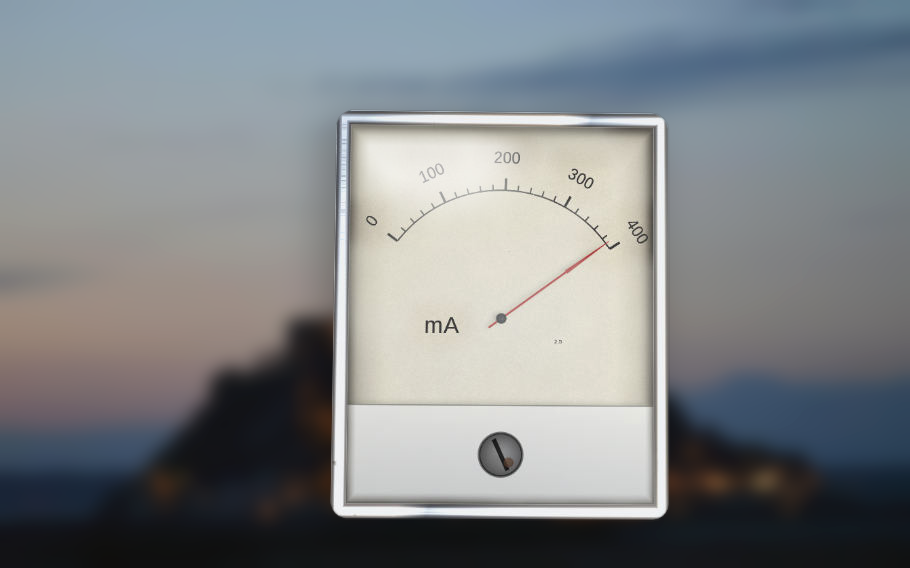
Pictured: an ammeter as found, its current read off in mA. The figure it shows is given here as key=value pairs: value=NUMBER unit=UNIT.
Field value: value=390 unit=mA
